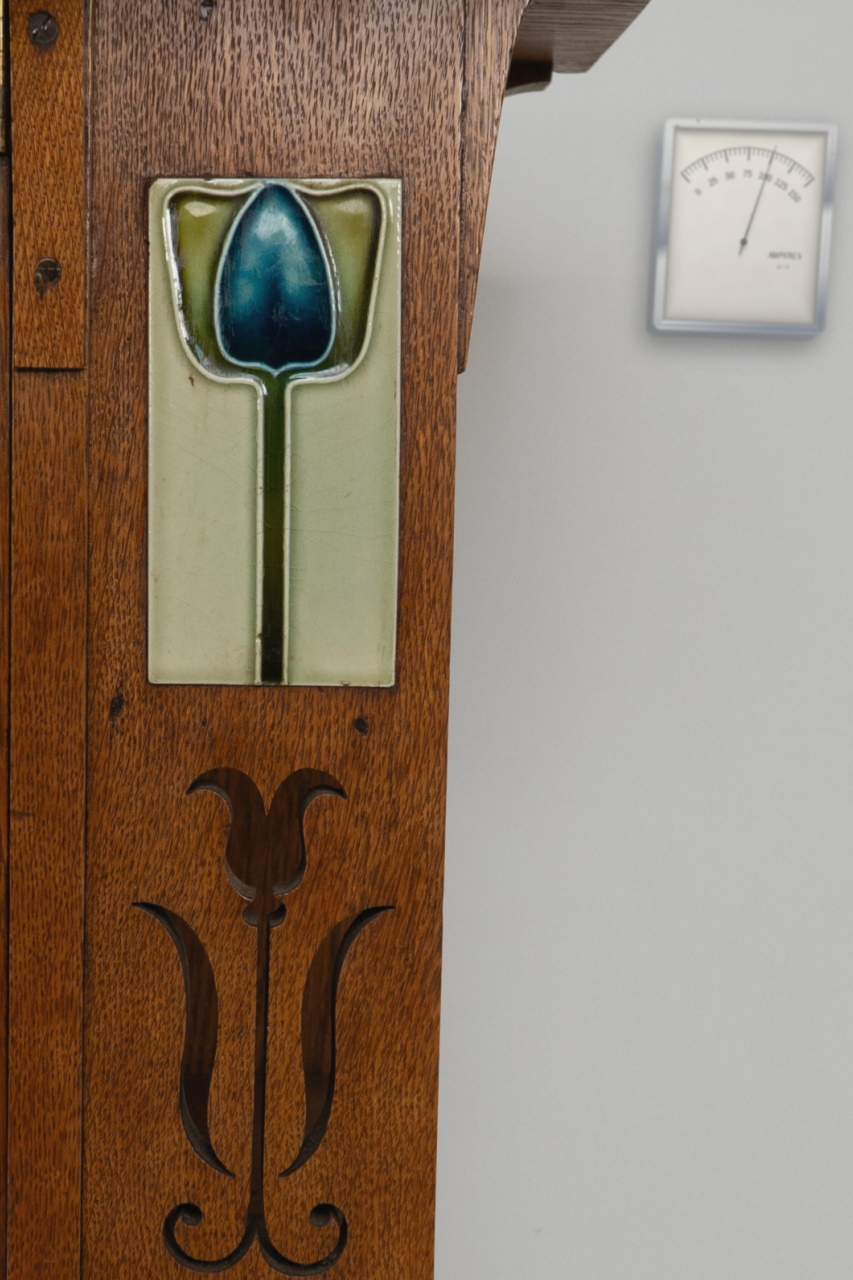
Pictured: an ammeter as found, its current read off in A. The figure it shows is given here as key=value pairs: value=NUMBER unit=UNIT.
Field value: value=100 unit=A
